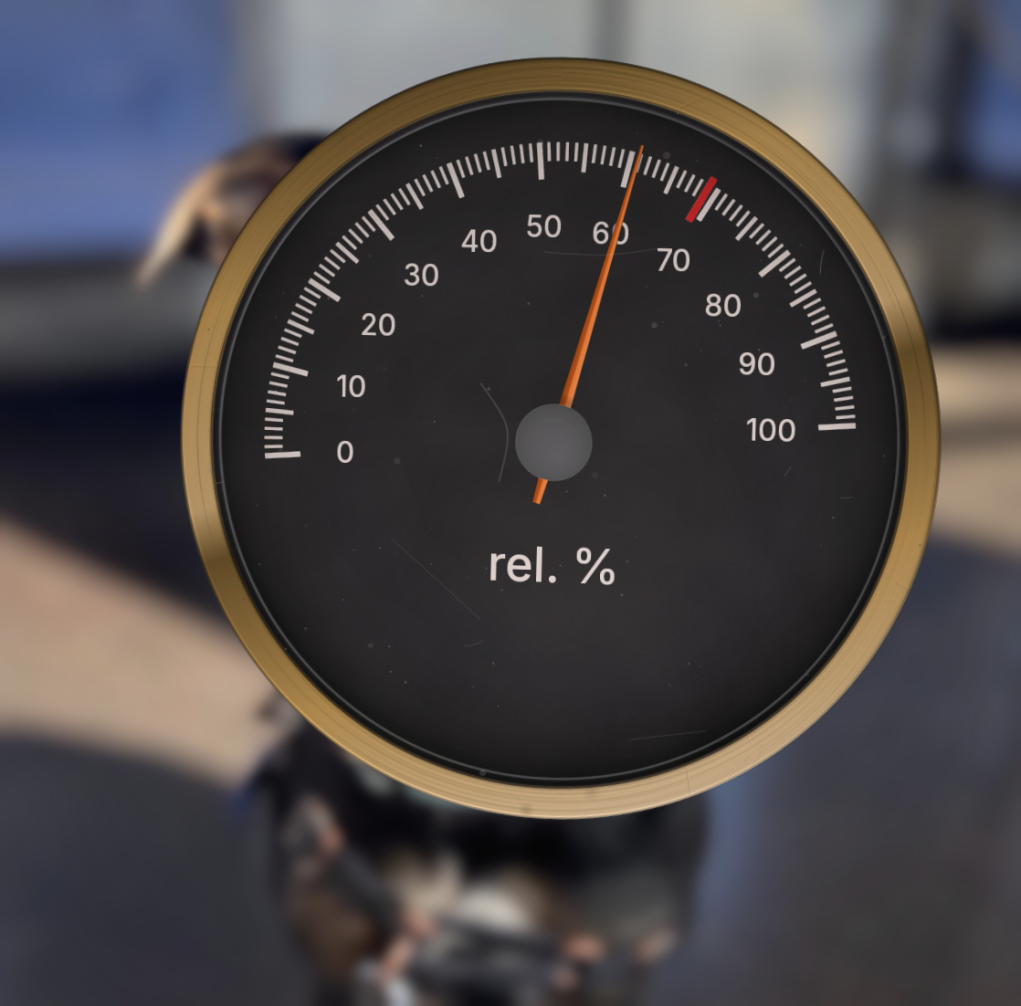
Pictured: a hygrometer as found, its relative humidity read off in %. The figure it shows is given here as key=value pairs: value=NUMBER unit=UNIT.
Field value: value=61 unit=%
